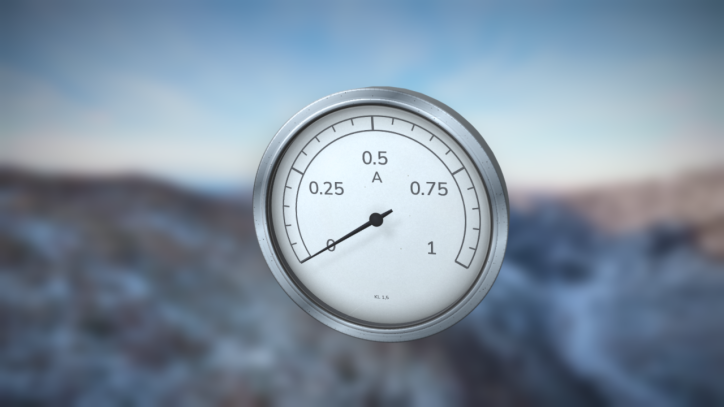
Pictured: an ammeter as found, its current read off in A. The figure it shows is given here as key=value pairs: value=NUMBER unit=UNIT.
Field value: value=0 unit=A
